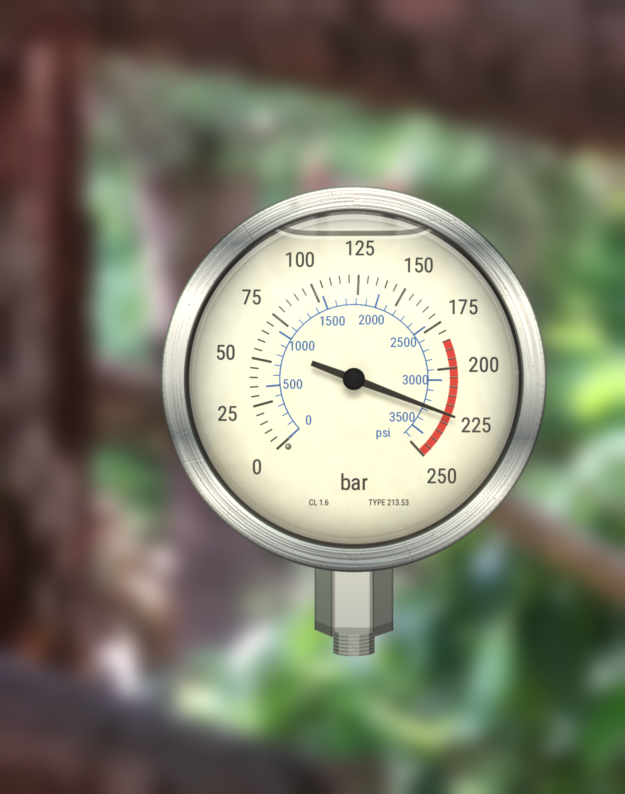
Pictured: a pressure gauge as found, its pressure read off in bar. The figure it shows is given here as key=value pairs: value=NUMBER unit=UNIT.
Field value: value=225 unit=bar
